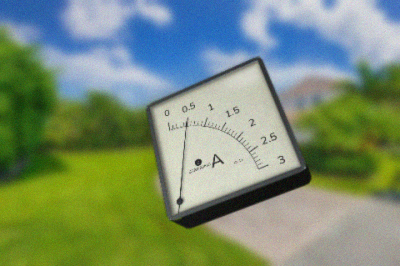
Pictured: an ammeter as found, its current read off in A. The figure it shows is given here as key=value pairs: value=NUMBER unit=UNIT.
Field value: value=0.5 unit=A
